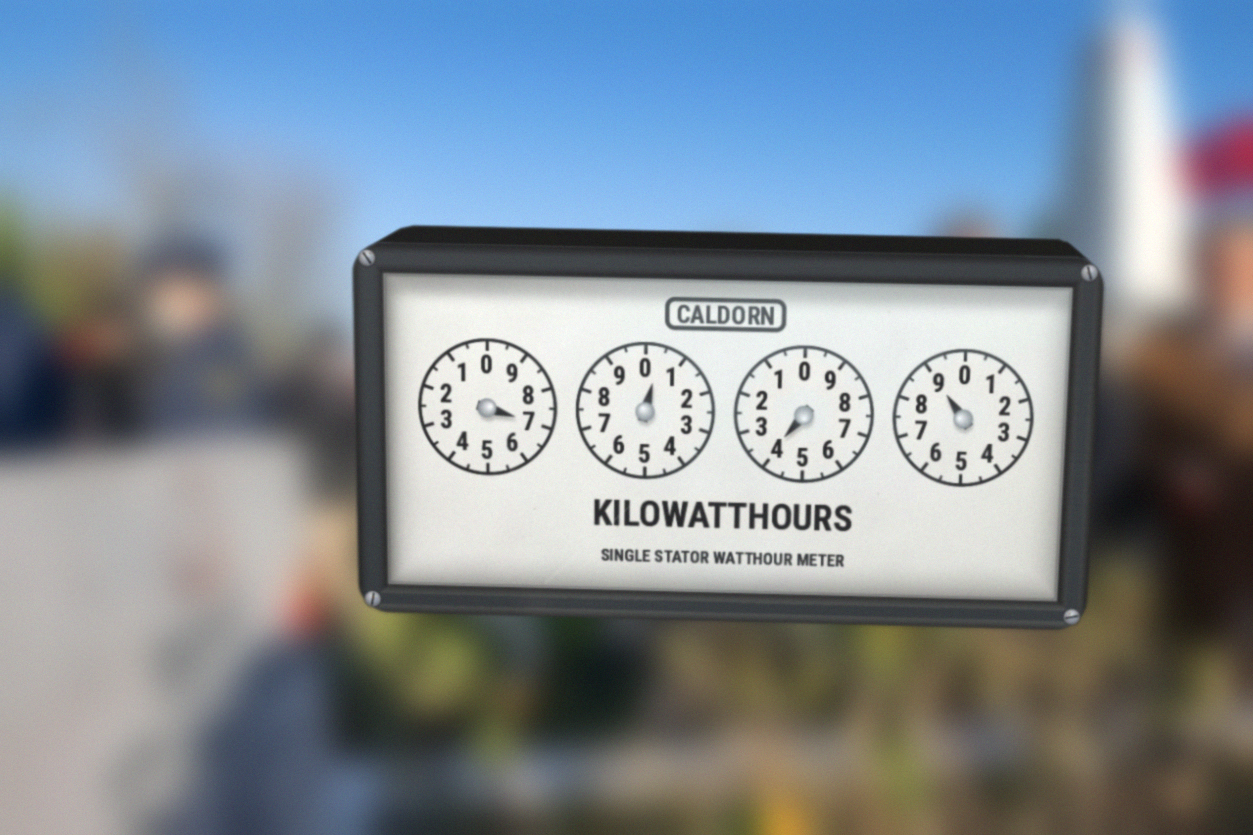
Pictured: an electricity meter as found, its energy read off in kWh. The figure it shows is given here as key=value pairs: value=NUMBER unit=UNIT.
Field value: value=7039 unit=kWh
